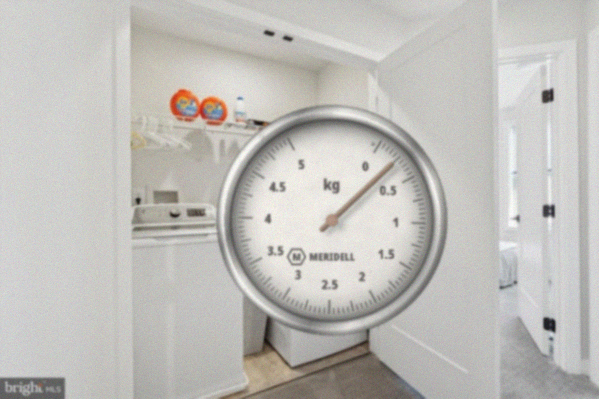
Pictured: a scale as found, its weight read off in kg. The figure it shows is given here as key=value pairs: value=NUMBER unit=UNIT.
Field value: value=0.25 unit=kg
